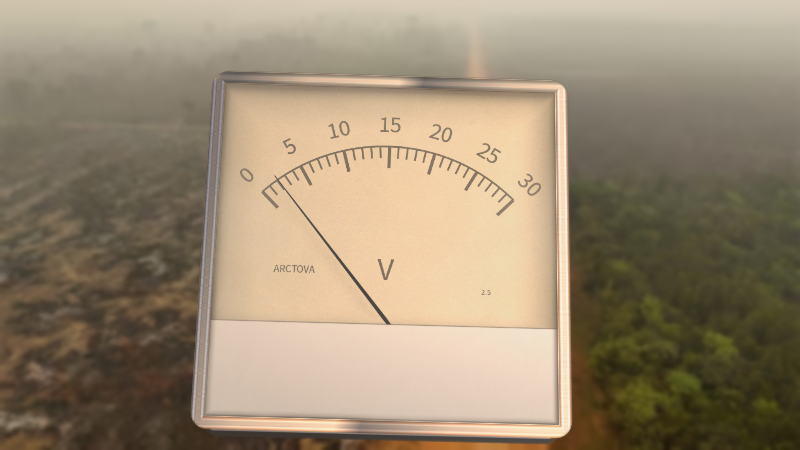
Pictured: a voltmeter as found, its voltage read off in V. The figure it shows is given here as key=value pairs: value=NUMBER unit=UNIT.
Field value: value=2 unit=V
